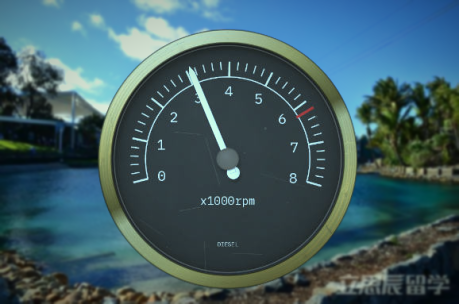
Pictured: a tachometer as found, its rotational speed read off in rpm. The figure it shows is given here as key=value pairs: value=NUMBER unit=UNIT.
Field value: value=3100 unit=rpm
